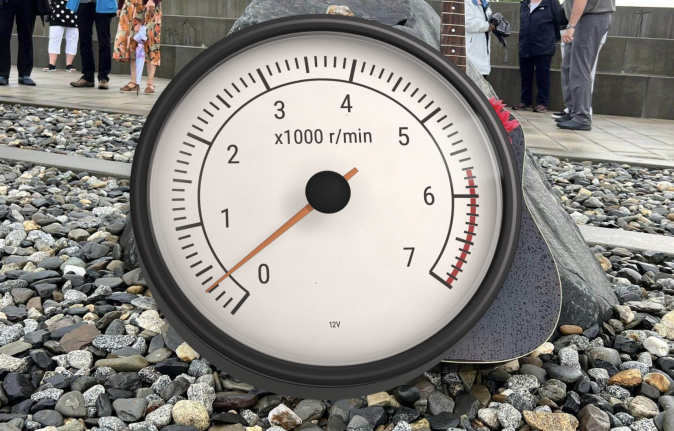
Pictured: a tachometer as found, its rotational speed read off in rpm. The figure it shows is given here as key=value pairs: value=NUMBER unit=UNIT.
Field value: value=300 unit=rpm
